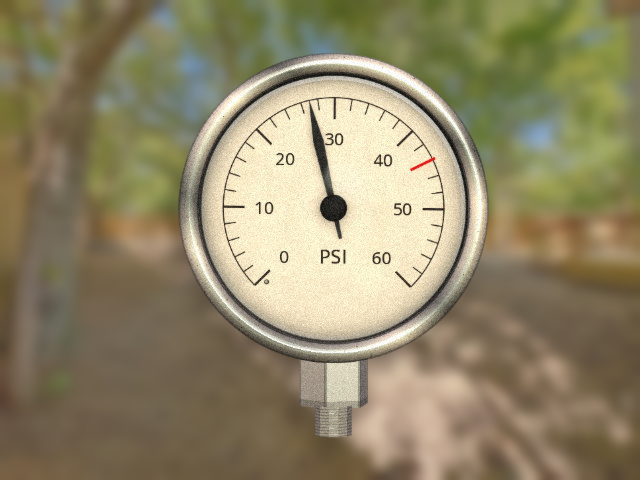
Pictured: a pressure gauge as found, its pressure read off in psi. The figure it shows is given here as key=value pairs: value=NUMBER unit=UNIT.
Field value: value=27 unit=psi
